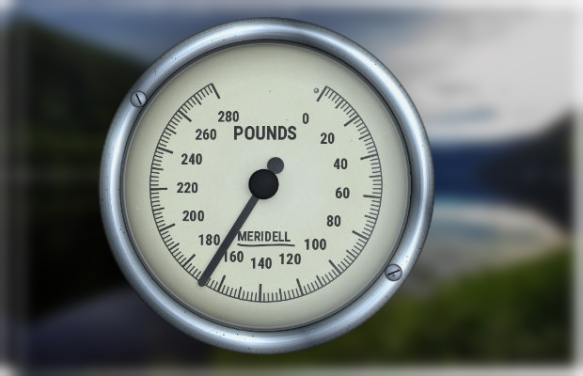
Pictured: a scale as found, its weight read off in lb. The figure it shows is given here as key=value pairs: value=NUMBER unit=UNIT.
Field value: value=168 unit=lb
